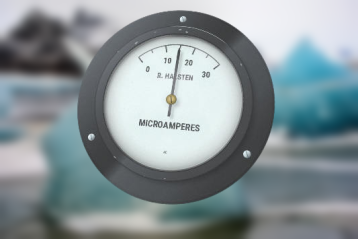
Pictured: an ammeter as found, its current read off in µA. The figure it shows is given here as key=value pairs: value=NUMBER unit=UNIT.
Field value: value=15 unit=µA
